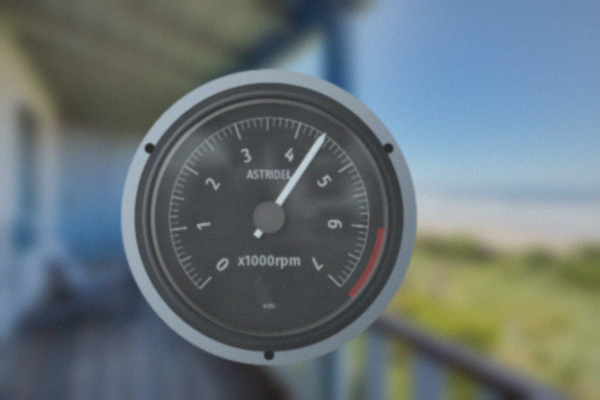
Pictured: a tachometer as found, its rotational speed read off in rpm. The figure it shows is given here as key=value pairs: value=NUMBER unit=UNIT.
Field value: value=4400 unit=rpm
